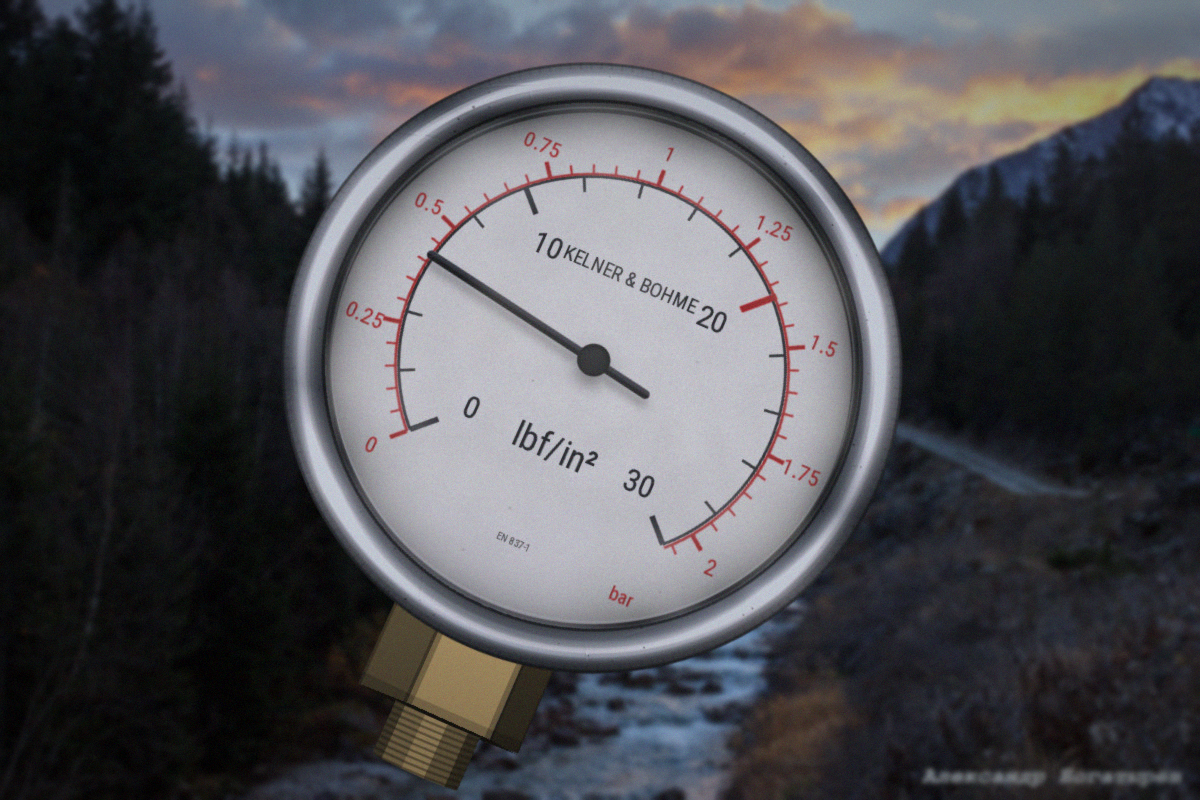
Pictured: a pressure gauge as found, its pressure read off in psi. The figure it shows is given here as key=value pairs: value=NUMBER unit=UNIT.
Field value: value=6 unit=psi
